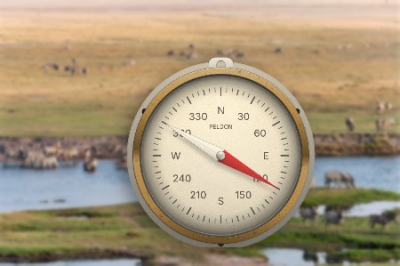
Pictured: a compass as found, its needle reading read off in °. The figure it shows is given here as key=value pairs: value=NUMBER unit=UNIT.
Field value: value=120 unit=°
